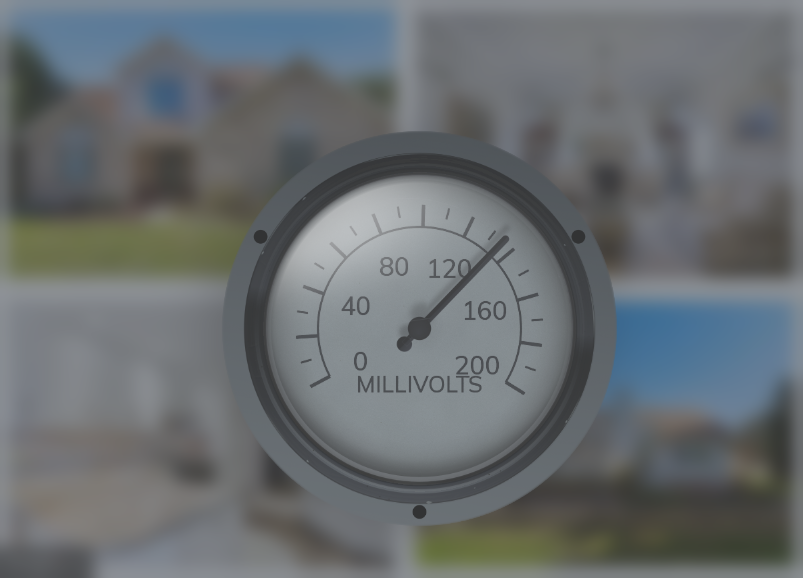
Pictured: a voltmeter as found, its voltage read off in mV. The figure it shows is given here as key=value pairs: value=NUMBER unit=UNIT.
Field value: value=135 unit=mV
